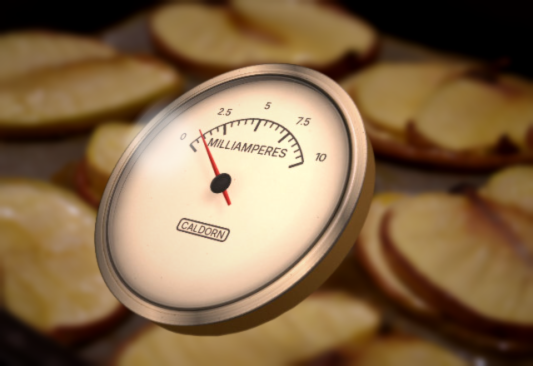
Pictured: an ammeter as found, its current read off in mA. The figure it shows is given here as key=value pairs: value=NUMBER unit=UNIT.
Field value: value=1 unit=mA
